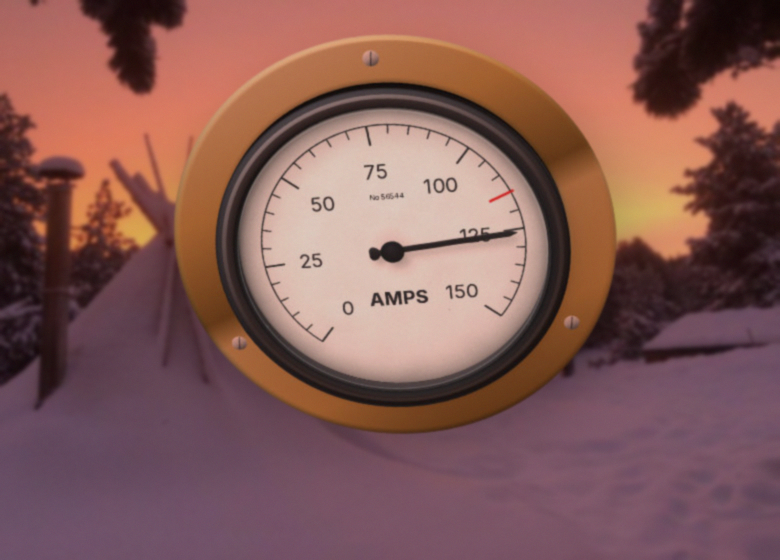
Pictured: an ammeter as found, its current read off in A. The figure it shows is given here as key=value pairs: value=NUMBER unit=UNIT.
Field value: value=125 unit=A
